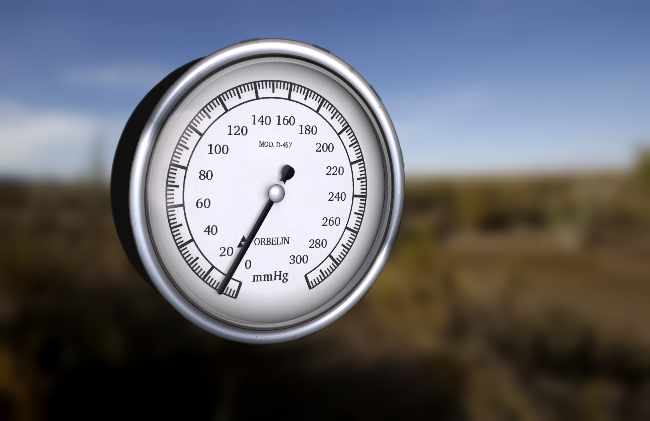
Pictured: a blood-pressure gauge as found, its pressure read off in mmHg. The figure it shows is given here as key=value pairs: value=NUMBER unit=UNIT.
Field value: value=10 unit=mmHg
